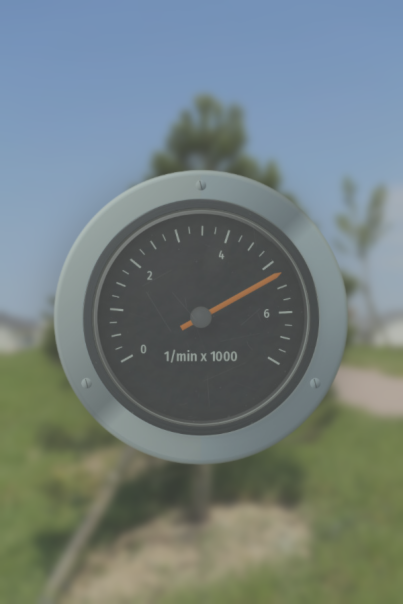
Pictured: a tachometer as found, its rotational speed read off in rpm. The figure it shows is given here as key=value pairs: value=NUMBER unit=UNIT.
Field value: value=5250 unit=rpm
